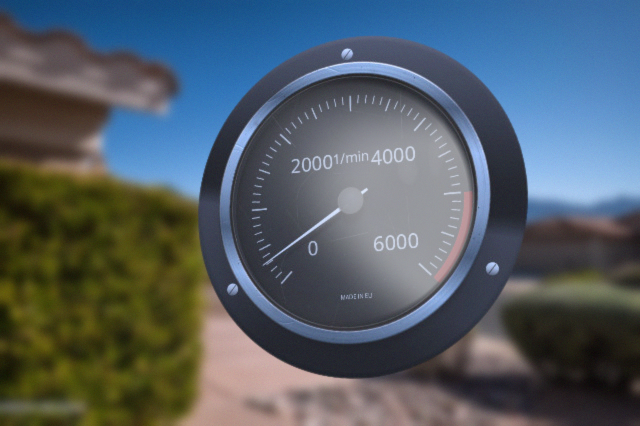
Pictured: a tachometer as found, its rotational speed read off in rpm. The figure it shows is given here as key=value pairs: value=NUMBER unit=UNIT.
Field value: value=300 unit=rpm
